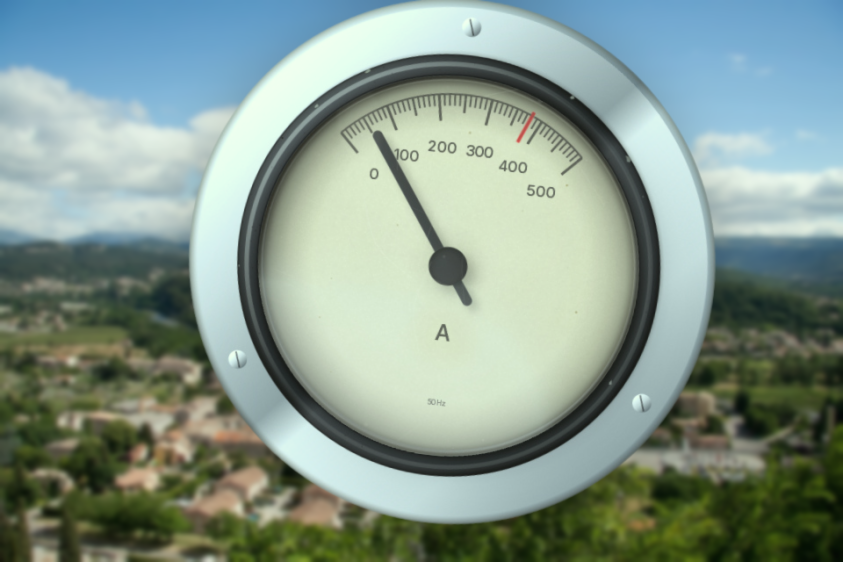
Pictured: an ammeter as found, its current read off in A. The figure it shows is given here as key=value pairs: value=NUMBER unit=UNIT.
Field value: value=60 unit=A
